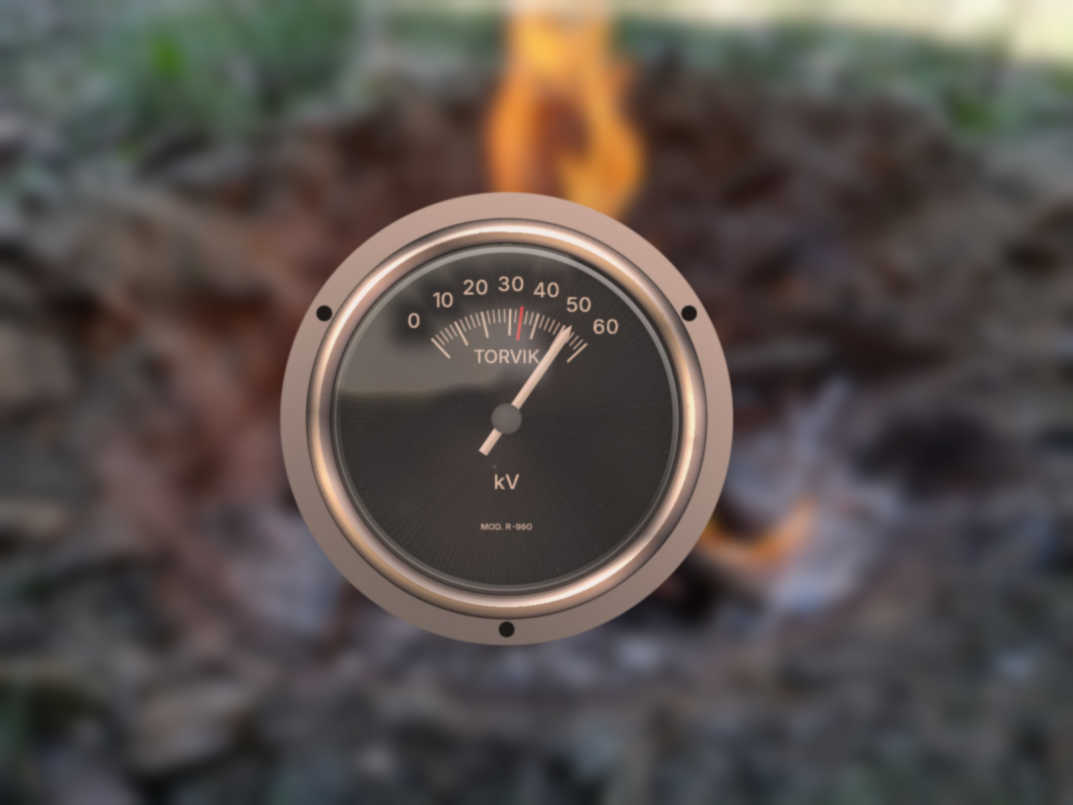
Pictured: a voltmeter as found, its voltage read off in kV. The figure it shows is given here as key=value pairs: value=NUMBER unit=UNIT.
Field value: value=52 unit=kV
